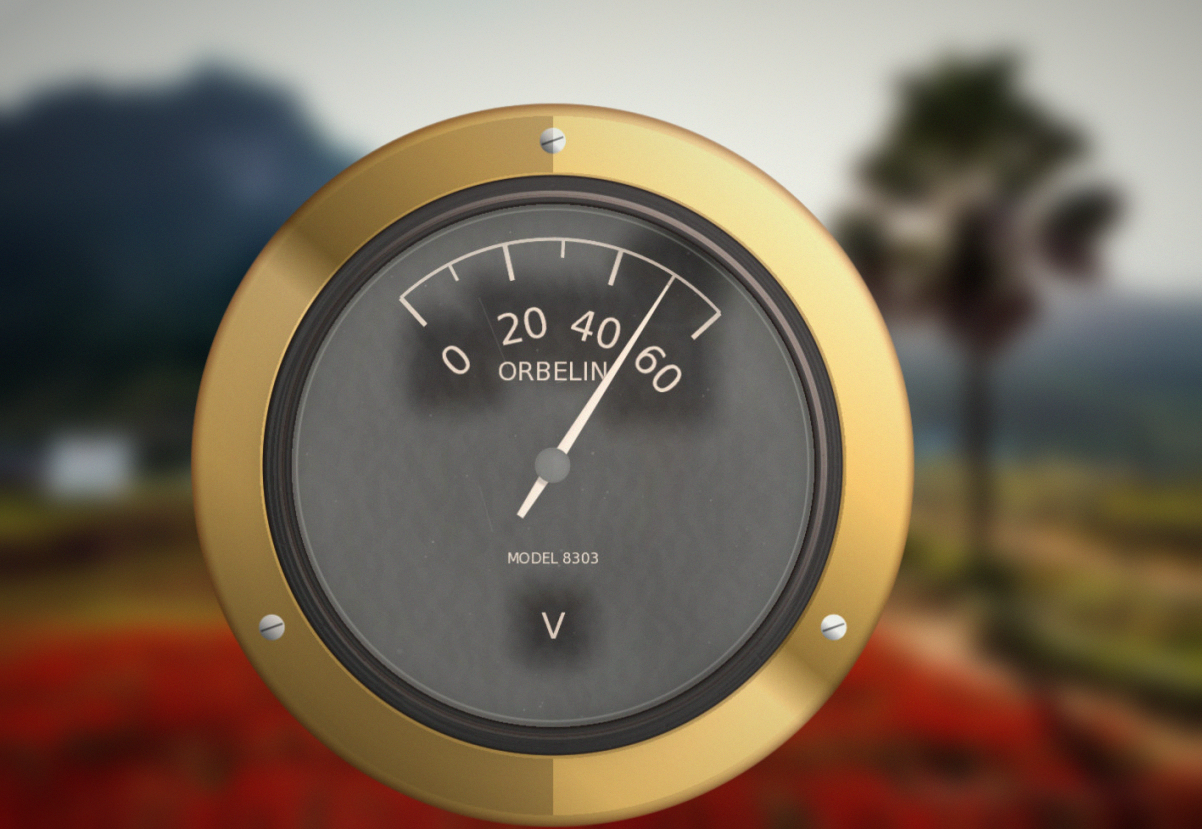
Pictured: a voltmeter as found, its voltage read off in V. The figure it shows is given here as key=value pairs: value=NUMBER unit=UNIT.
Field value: value=50 unit=V
